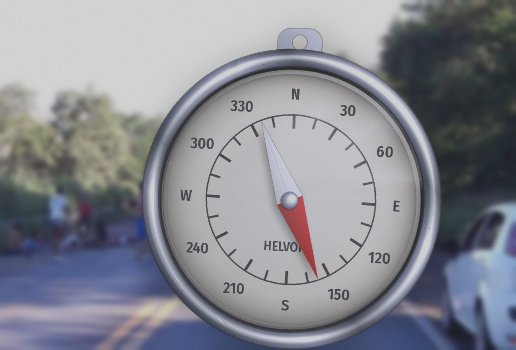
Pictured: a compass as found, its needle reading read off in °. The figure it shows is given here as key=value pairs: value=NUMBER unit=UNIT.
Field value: value=157.5 unit=°
